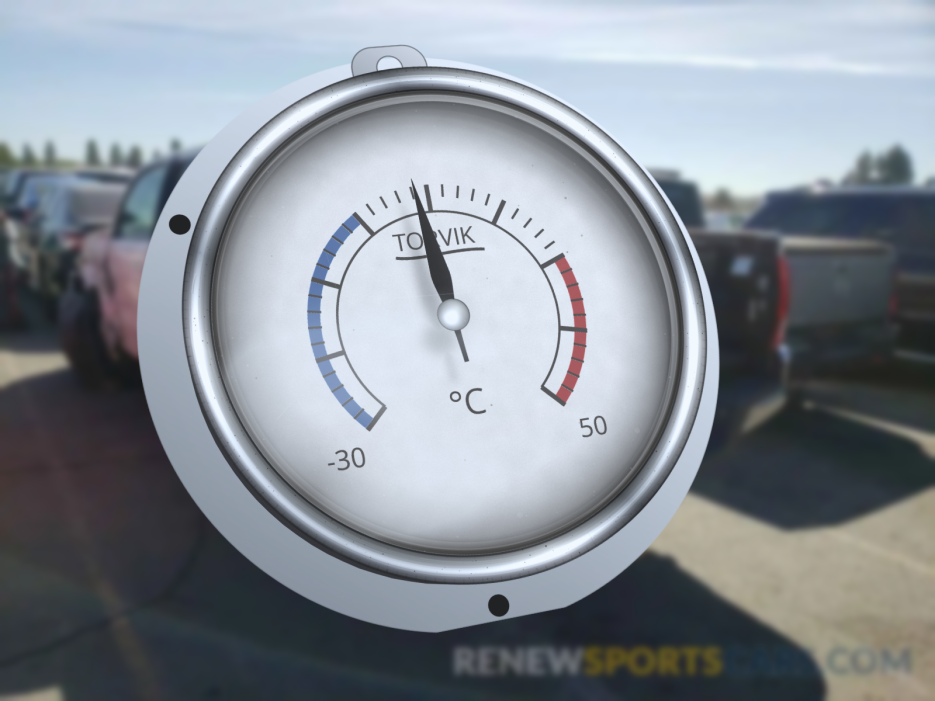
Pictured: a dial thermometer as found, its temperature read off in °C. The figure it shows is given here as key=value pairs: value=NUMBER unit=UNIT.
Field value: value=8 unit=°C
